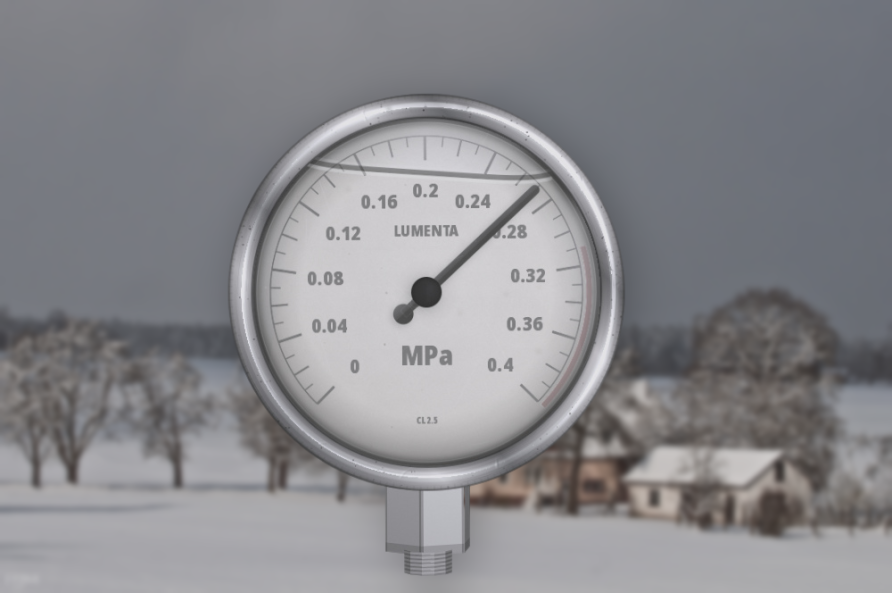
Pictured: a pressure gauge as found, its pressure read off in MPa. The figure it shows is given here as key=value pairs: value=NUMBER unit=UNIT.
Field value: value=0.27 unit=MPa
